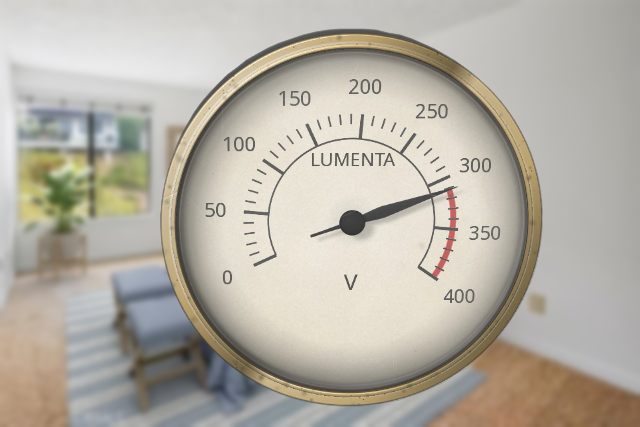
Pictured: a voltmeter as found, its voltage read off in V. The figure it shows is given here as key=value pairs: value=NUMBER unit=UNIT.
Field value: value=310 unit=V
